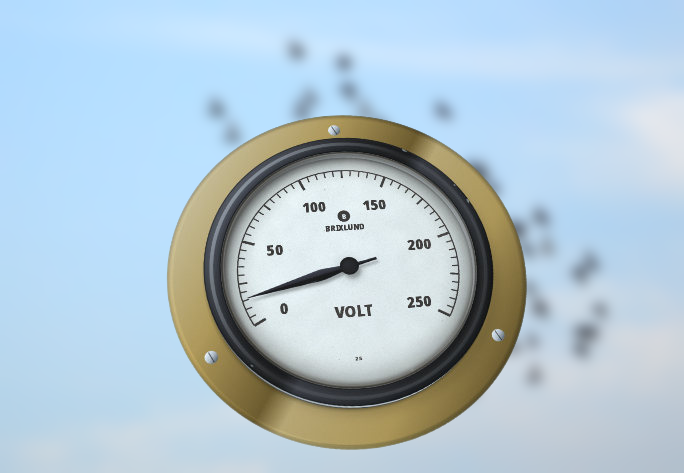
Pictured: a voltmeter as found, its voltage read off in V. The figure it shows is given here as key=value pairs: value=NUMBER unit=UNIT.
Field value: value=15 unit=V
